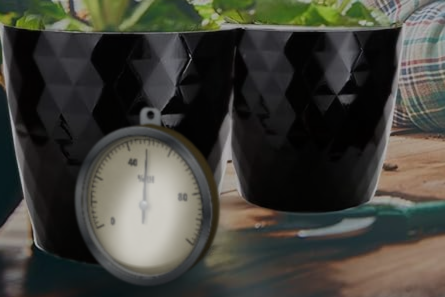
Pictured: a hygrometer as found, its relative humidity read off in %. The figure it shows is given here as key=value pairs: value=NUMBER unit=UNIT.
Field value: value=50 unit=%
